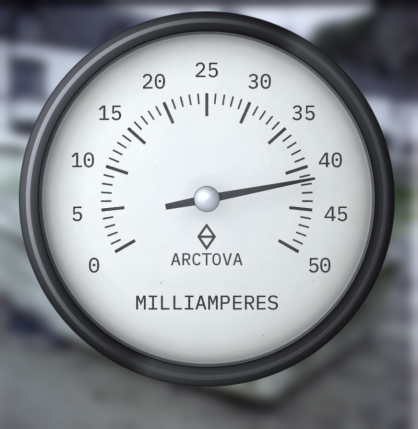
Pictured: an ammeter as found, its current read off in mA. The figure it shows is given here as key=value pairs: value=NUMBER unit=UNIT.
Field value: value=41.5 unit=mA
